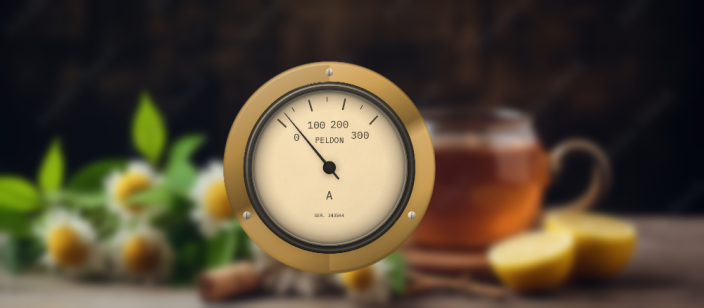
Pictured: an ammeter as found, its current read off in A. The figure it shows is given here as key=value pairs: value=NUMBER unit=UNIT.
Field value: value=25 unit=A
